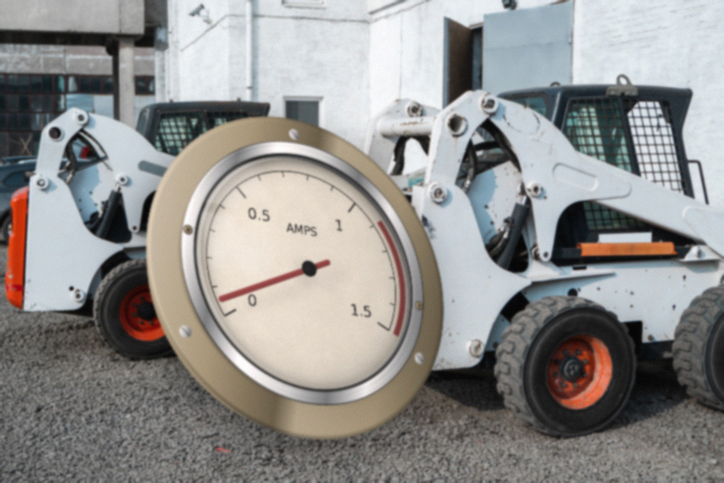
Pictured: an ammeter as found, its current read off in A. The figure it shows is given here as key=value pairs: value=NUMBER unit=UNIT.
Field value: value=0.05 unit=A
